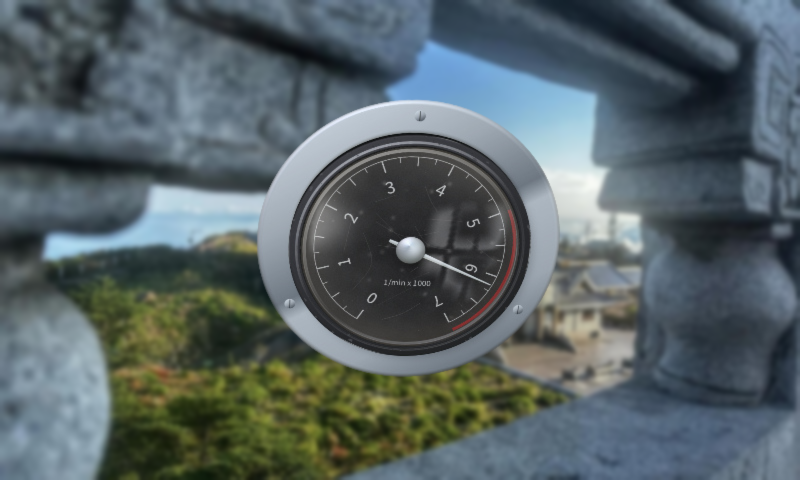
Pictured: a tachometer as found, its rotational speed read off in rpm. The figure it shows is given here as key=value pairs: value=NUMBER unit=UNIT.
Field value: value=6125 unit=rpm
